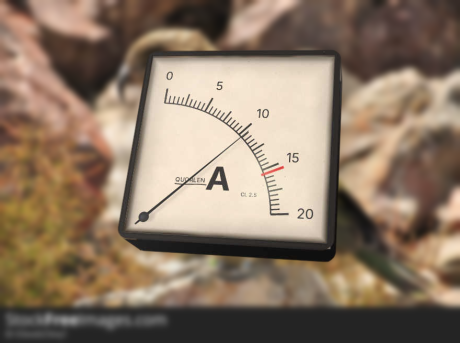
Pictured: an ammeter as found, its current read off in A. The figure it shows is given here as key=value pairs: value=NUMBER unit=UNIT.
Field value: value=10.5 unit=A
